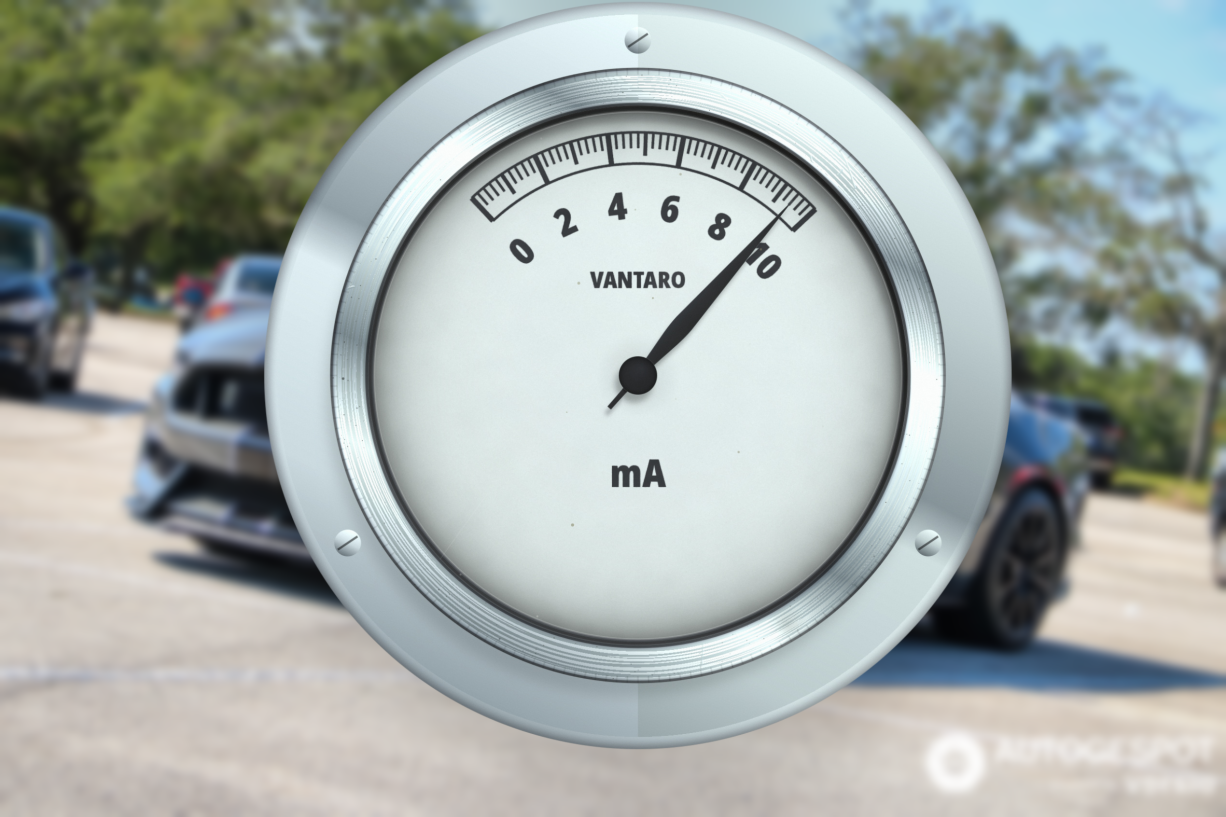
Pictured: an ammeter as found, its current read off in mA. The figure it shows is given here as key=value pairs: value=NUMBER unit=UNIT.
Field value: value=9.4 unit=mA
